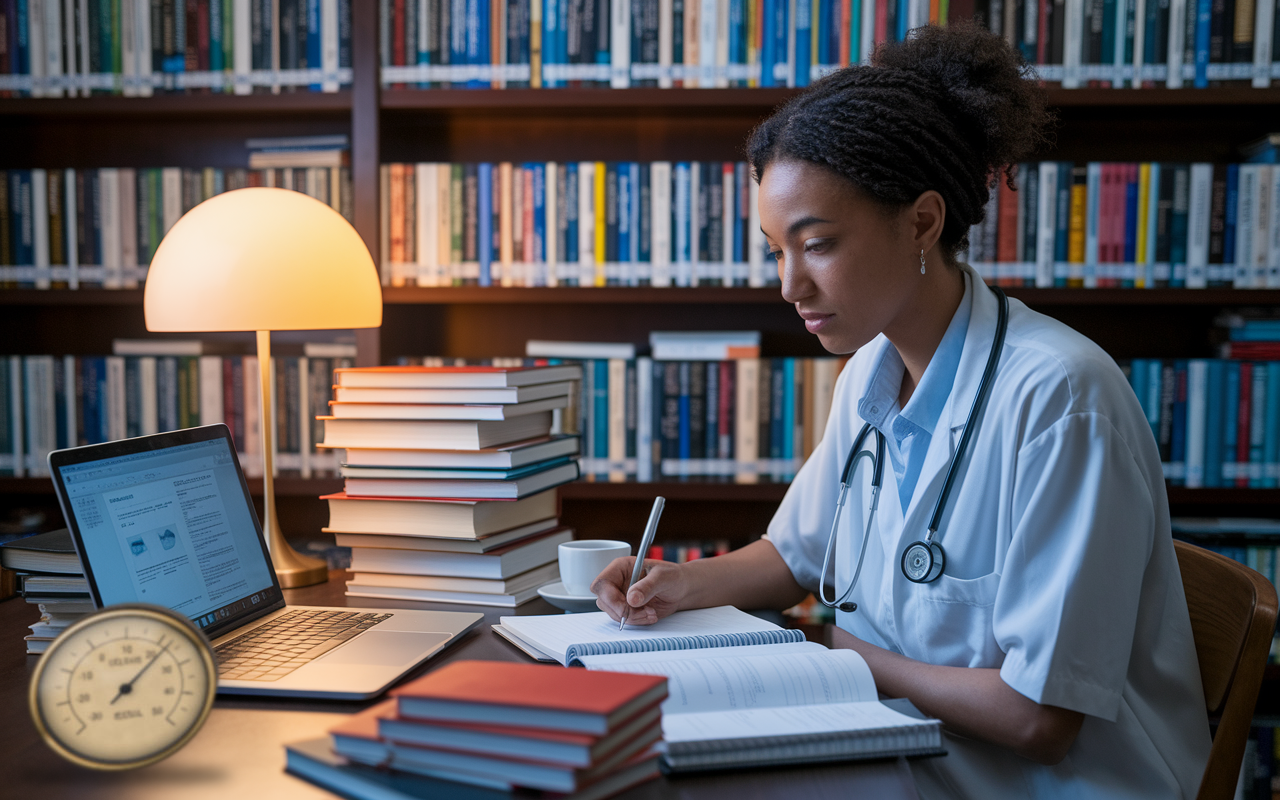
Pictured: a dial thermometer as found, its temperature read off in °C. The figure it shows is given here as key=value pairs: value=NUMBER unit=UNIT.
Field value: value=22.5 unit=°C
